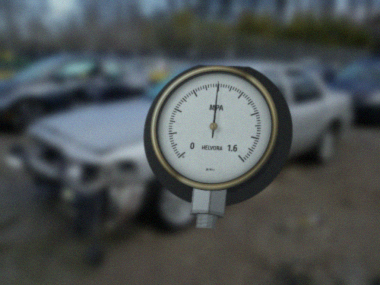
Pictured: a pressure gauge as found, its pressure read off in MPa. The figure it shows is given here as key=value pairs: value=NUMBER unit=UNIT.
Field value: value=0.8 unit=MPa
